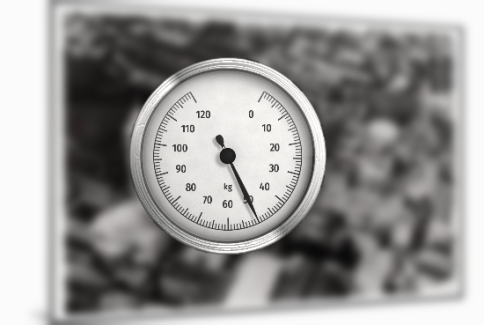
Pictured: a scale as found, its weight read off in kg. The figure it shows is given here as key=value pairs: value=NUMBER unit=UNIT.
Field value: value=50 unit=kg
